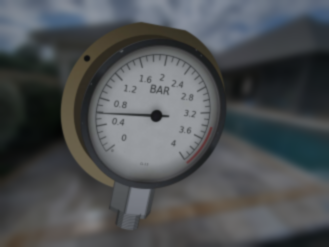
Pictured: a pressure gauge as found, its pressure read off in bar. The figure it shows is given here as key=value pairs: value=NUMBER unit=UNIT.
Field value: value=0.6 unit=bar
